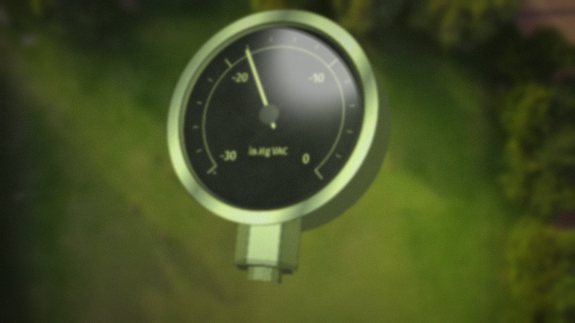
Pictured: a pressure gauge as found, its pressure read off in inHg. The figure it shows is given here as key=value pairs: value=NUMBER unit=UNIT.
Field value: value=-18 unit=inHg
